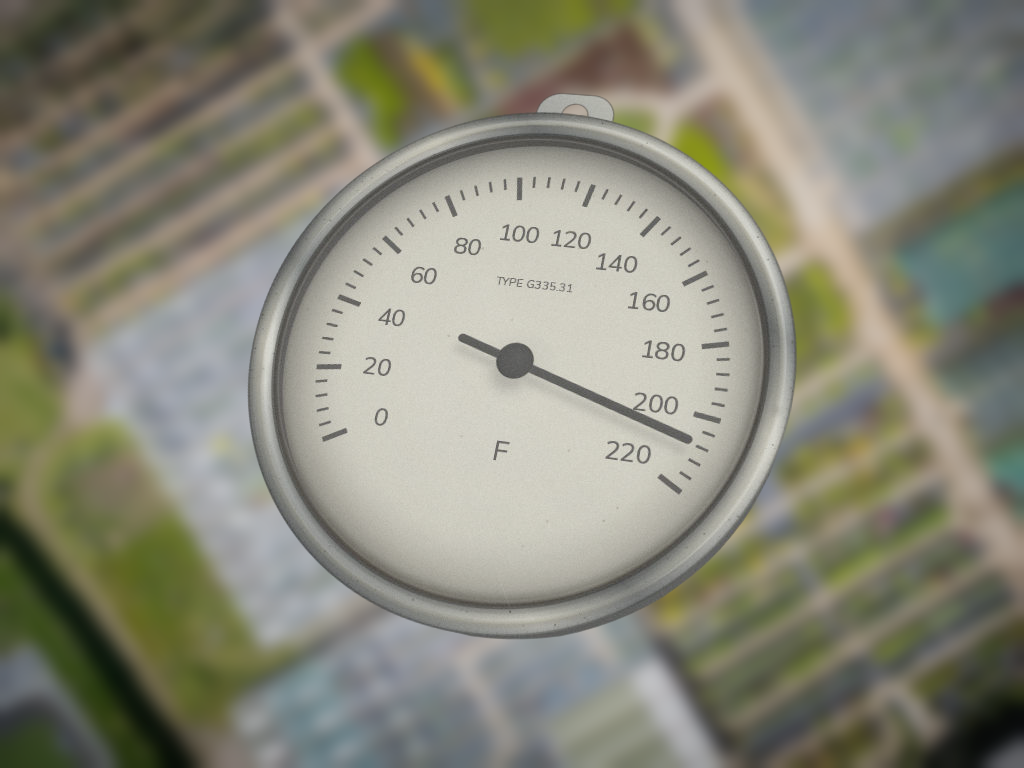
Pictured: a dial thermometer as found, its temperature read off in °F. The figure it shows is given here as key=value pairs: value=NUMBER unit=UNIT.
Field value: value=208 unit=°F
